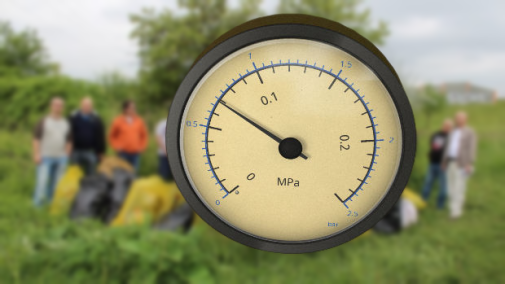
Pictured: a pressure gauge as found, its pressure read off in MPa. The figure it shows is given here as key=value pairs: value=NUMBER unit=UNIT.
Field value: value=0.07 unit=MPa
